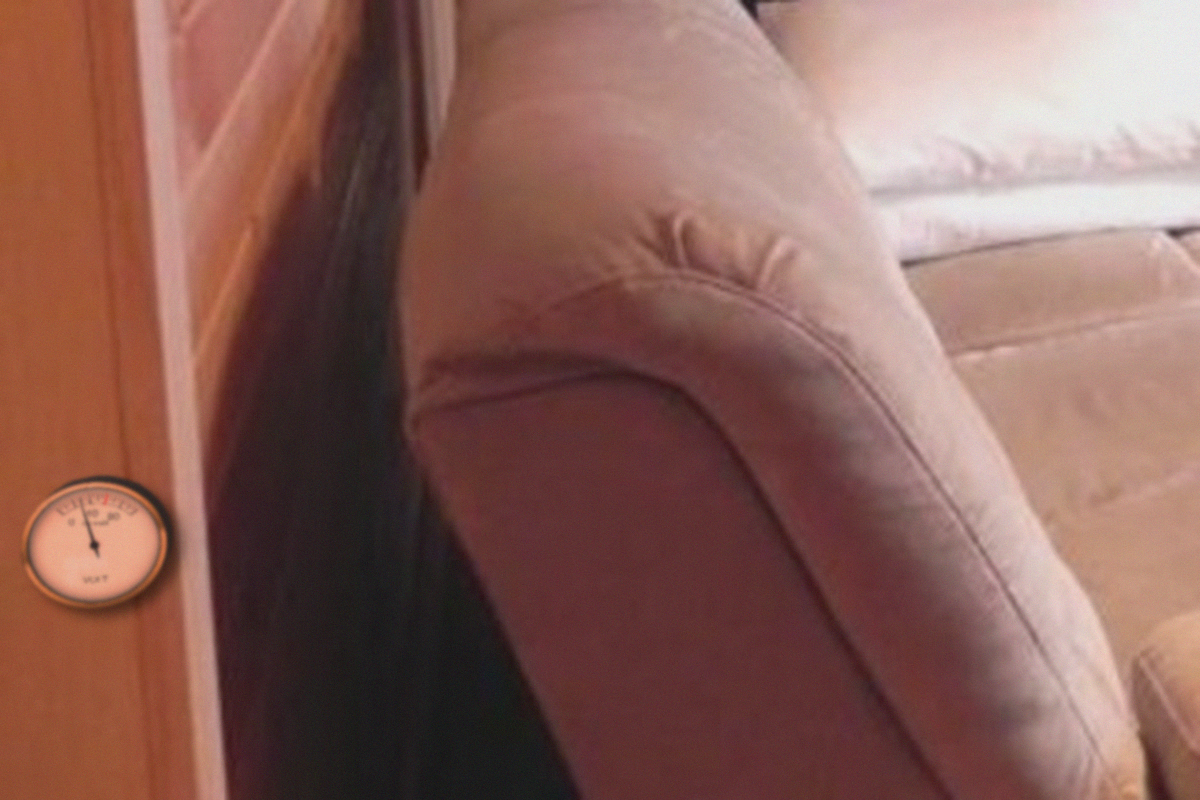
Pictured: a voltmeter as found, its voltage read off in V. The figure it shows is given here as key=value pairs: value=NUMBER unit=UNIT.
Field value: value=30 unit=V
